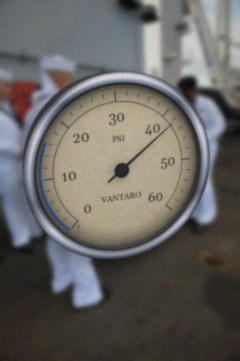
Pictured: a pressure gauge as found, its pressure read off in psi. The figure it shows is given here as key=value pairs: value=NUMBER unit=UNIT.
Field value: value=42 unit=psi
